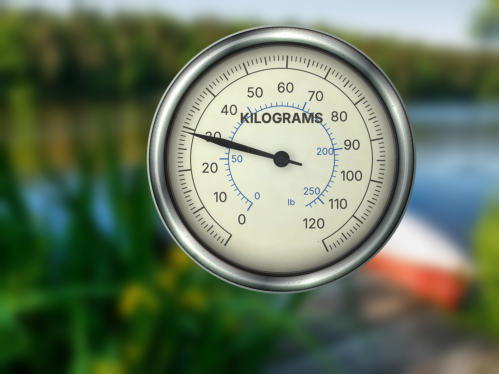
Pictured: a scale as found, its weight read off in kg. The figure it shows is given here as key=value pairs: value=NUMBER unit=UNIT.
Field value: value=29 unit=kg
